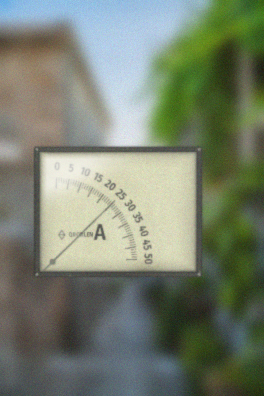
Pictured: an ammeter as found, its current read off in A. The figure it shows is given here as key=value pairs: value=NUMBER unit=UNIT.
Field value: value=25 unit=A
